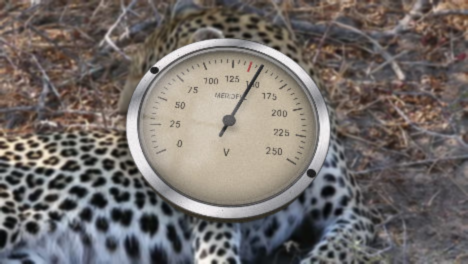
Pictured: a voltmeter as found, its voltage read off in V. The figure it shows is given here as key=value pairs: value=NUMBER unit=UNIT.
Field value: value=150 unit=V
